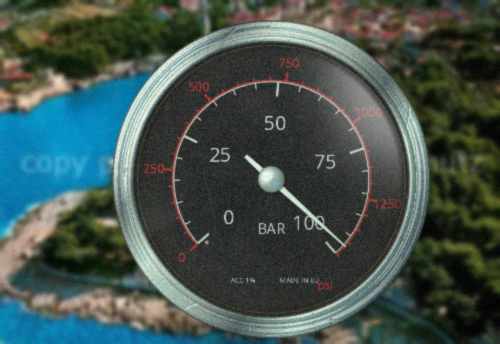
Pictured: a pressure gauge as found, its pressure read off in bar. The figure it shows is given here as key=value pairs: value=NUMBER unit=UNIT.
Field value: value=97.5 unit=bar
